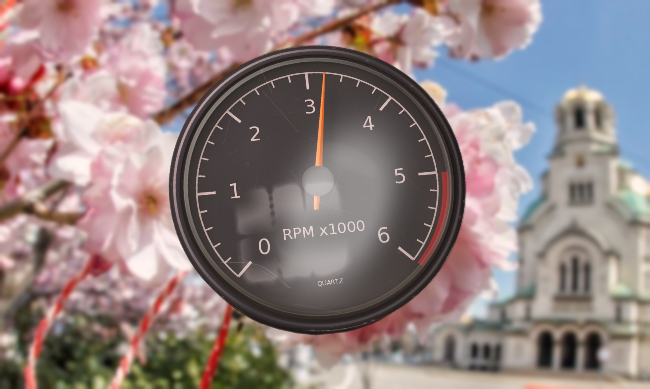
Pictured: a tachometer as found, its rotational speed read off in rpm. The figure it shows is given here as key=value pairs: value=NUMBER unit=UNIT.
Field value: value=3200 unit=rpm
